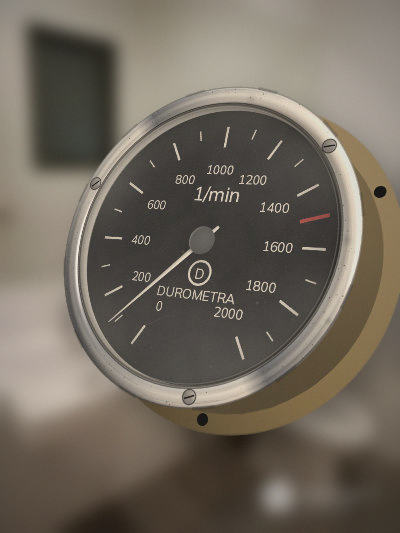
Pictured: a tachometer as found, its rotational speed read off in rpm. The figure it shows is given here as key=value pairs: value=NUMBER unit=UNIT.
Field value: value=100 unit=rpm
